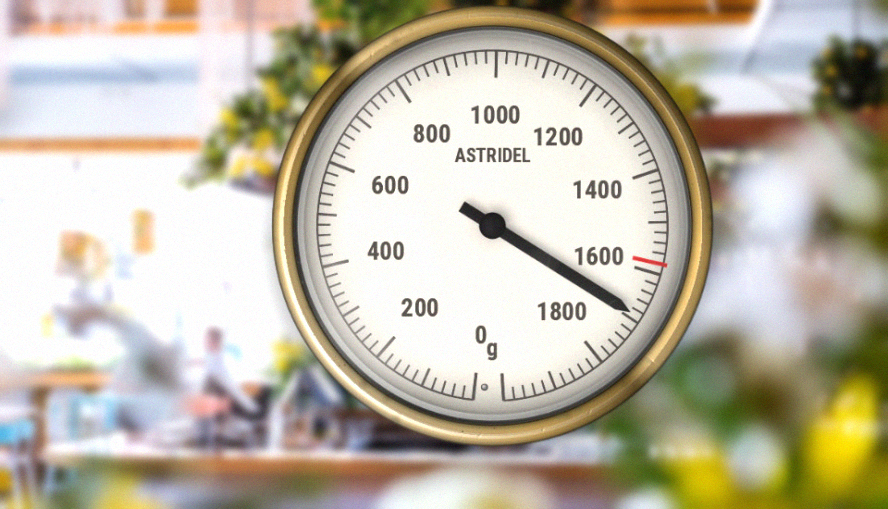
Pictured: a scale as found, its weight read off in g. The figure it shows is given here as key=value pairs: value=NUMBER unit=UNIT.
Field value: value=1690 unit=g
